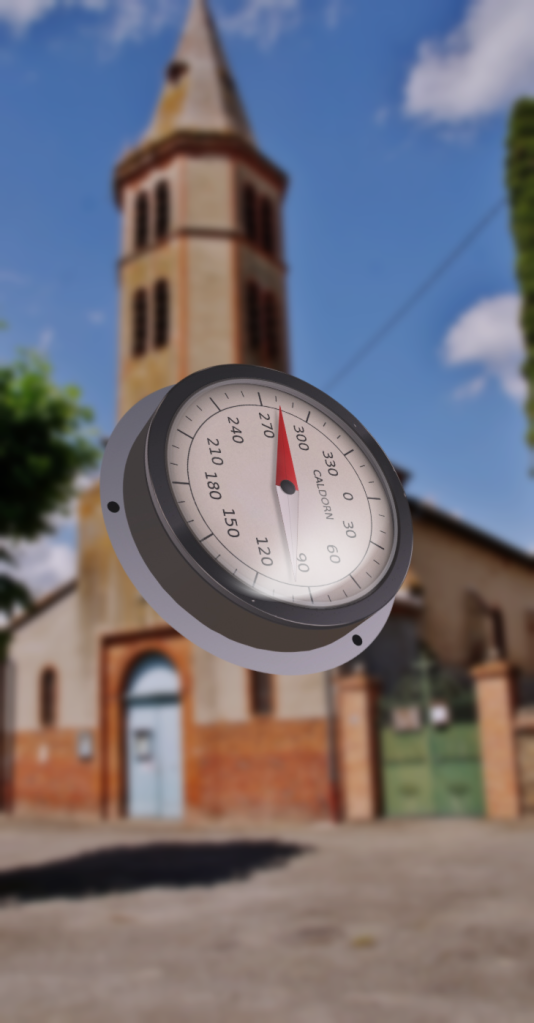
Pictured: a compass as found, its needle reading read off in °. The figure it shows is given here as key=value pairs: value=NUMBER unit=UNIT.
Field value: value=280 unit=°
